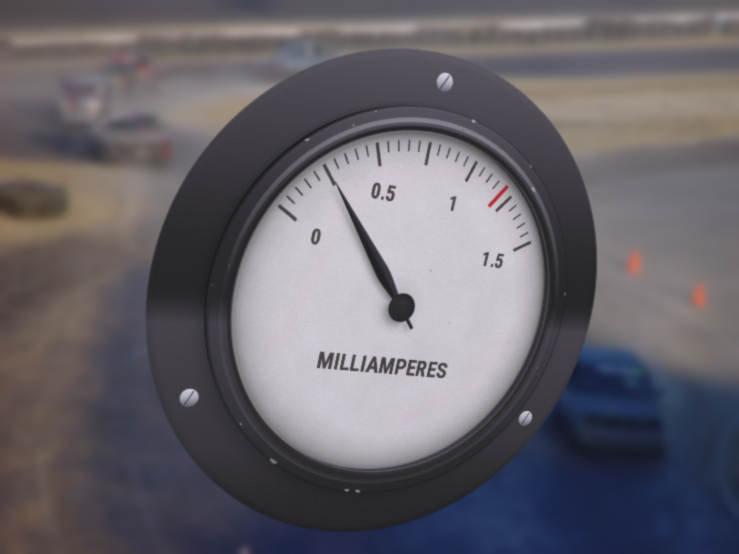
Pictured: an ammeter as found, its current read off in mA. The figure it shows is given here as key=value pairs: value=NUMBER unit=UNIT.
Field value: value=0.25 unit=mA
